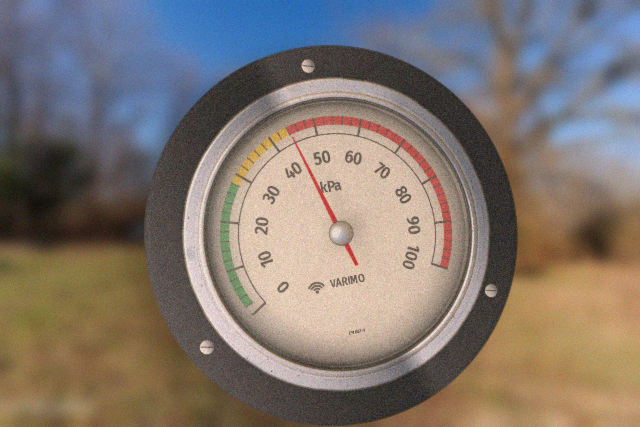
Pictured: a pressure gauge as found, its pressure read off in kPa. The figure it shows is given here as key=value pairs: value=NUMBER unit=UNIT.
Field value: value=44 unit=kPa
